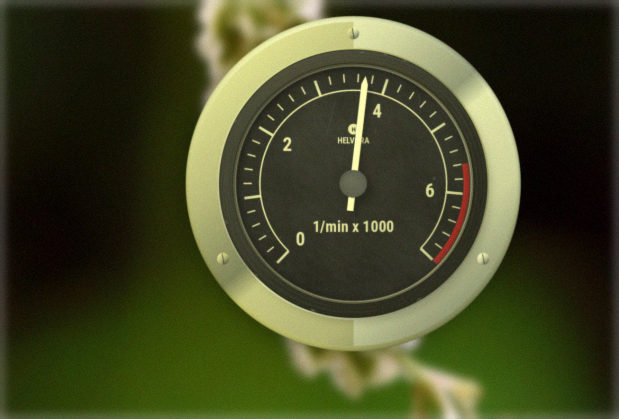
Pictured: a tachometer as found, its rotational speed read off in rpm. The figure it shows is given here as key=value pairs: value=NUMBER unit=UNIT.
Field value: value=3700 unit=rpm
